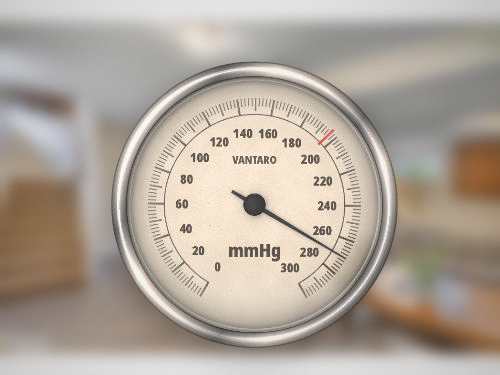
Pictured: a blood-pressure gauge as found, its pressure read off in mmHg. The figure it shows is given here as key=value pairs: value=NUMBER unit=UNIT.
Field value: value=270 unit=mmHg
